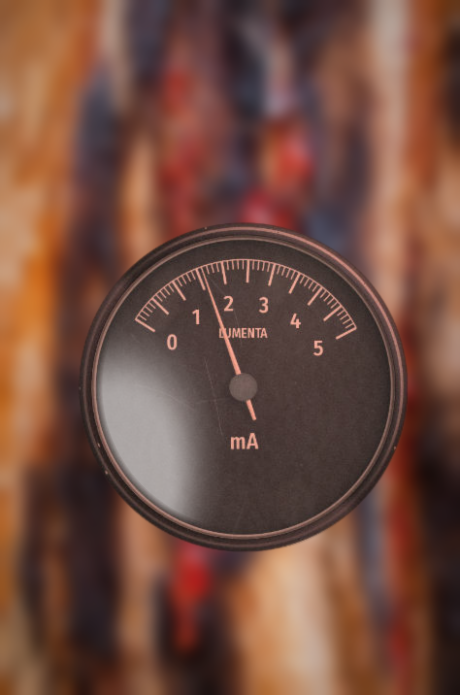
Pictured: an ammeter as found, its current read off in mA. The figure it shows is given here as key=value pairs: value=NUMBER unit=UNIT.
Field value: value=1.6 unit=mA
